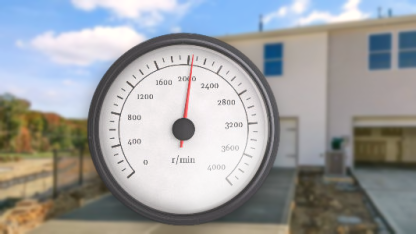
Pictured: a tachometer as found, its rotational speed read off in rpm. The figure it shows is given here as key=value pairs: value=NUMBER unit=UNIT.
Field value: value=2050 unit=rpm
